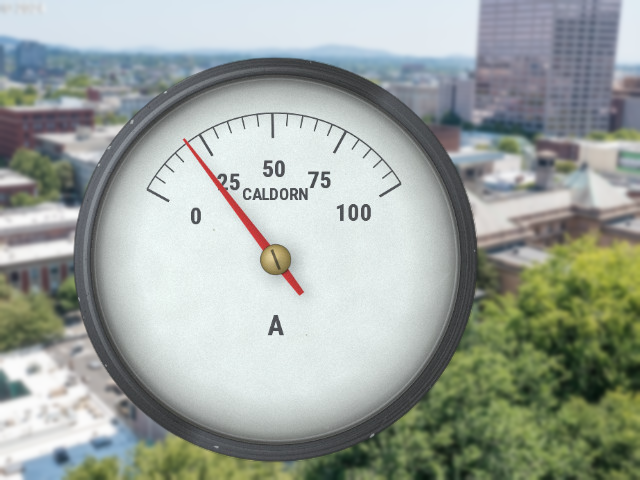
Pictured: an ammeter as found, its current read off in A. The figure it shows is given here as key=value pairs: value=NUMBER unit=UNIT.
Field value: value=20 unit=A
